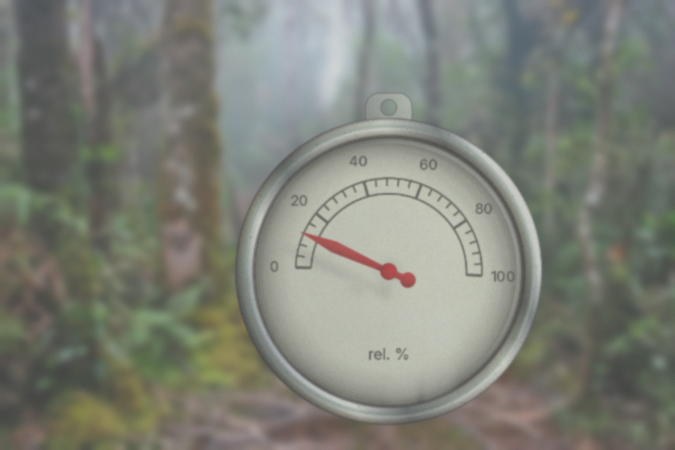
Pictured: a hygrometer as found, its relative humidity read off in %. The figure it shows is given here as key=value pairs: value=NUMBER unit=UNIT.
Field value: value=12 unit=%
